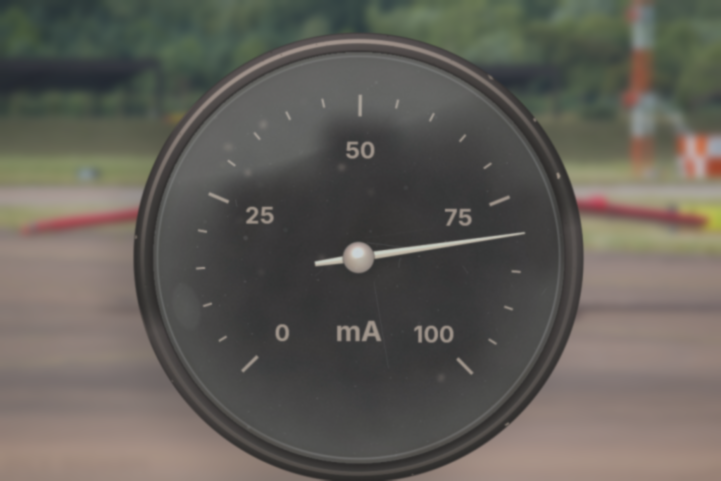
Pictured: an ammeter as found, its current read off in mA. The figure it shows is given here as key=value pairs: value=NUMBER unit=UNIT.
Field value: value=80 unit=mA
